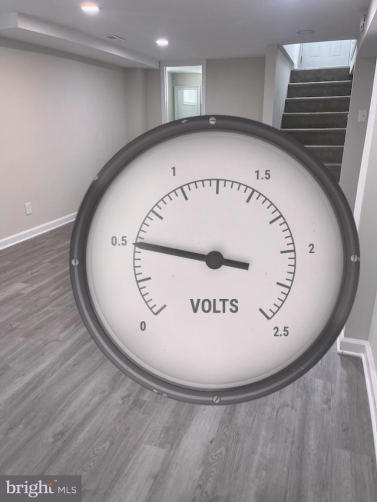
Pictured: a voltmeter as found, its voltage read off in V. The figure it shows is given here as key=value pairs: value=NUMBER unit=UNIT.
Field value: value=0.5 unit=V
